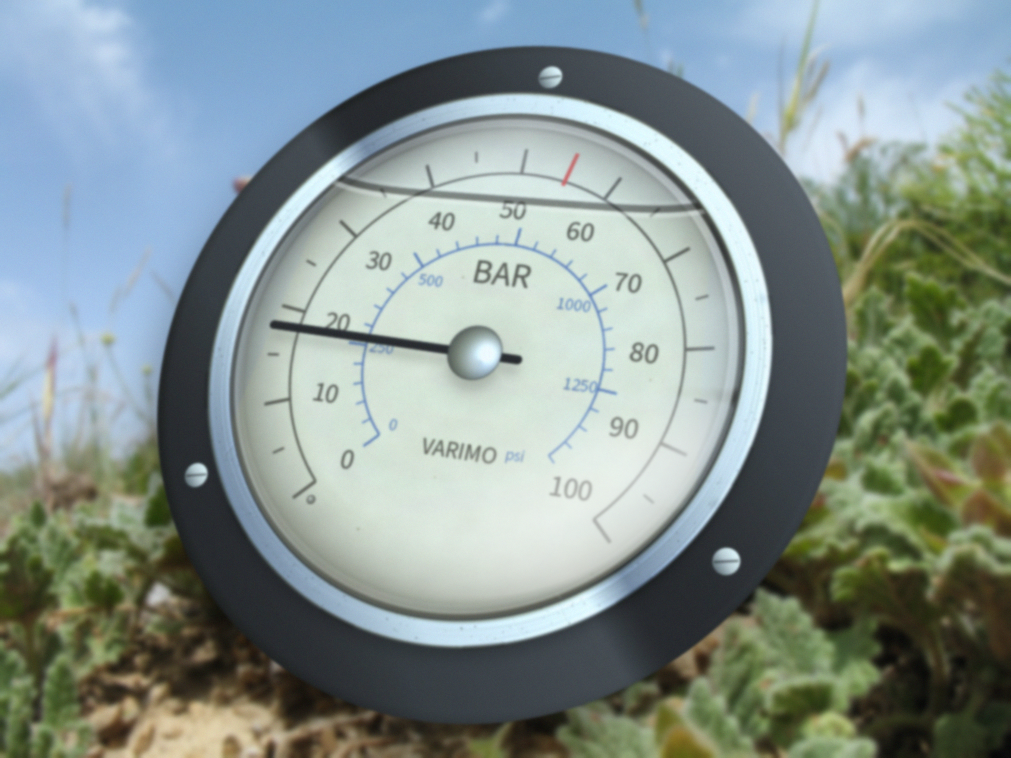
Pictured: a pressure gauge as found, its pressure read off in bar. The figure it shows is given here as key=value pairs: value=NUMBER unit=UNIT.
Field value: value=17.5 unit=bar
